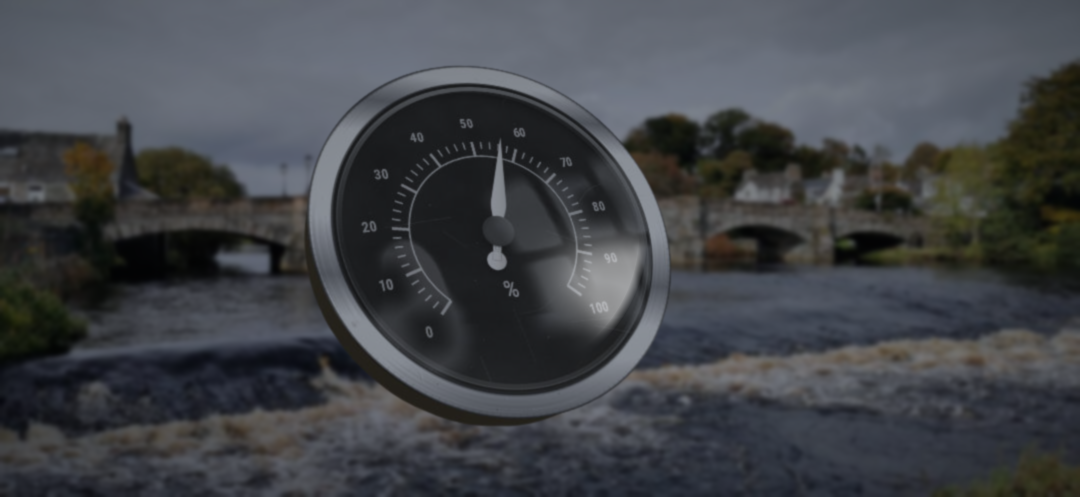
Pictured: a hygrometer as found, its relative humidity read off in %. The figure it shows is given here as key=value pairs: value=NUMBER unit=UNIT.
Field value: value=56 unit=%
